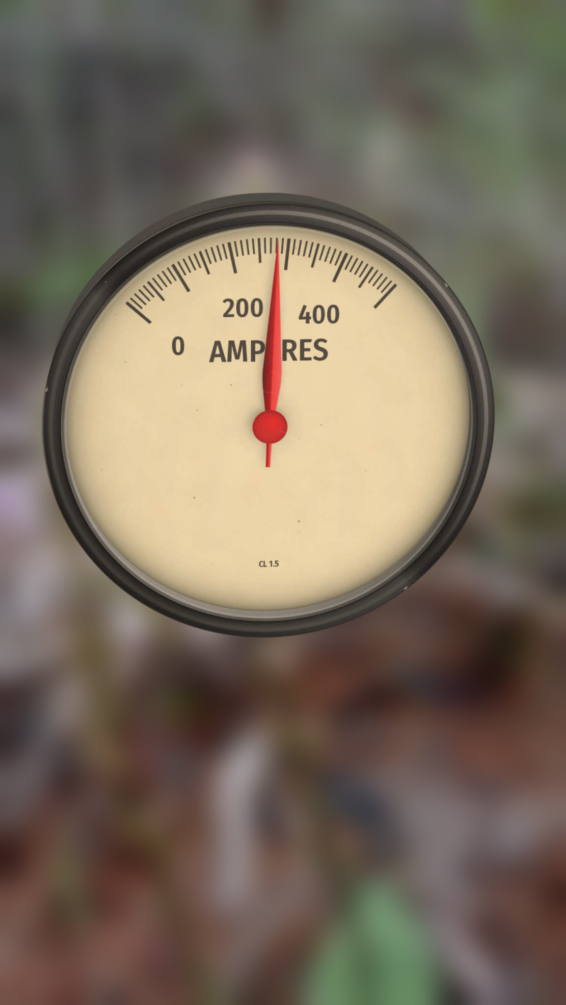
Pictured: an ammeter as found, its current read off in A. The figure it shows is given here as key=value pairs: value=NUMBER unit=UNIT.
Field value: value=280 unit=A
